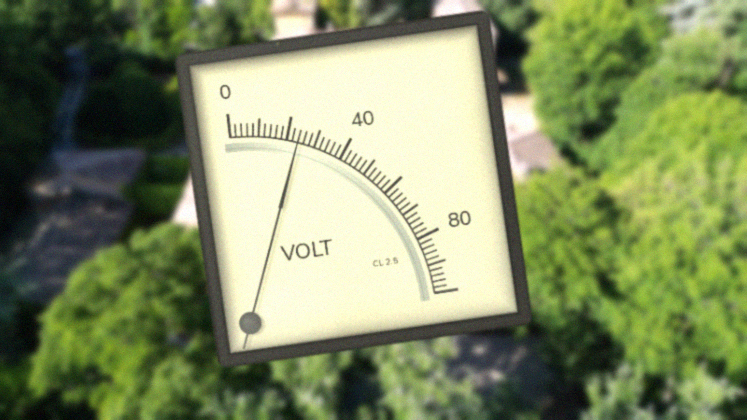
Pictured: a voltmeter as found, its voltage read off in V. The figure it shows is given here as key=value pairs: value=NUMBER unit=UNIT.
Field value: value=24 unit=V
